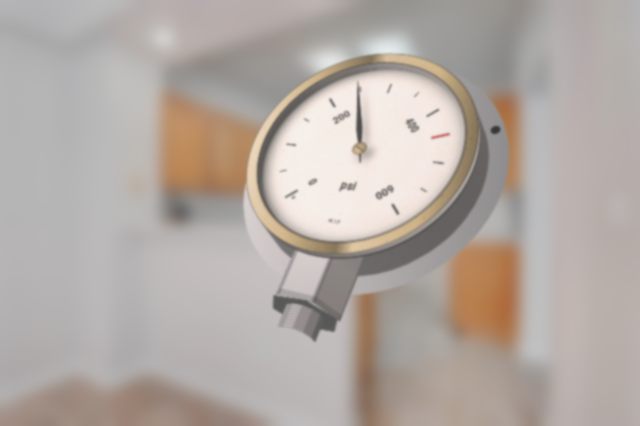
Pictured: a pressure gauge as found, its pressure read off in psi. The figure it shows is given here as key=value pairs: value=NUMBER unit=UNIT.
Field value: value=250 unit=psi
